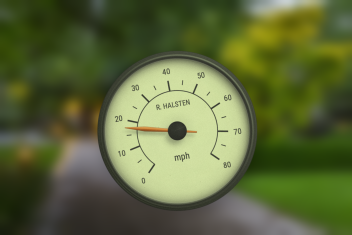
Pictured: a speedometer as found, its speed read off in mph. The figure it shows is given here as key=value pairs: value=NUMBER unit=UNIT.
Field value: value=17.5 unit=mph
